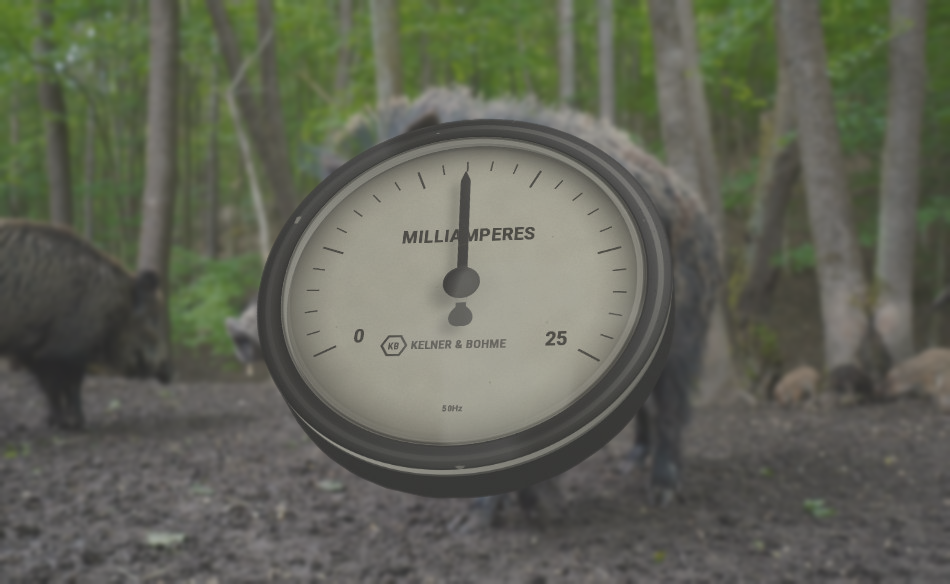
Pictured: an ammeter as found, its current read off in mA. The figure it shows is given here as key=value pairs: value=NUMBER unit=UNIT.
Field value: value=12 unit=mA
